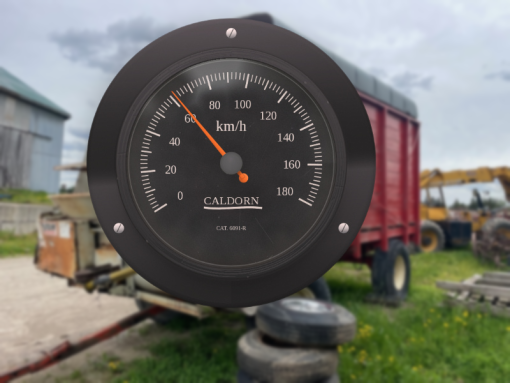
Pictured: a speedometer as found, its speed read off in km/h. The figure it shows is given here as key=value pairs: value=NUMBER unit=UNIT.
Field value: value=62 unit=km/h
